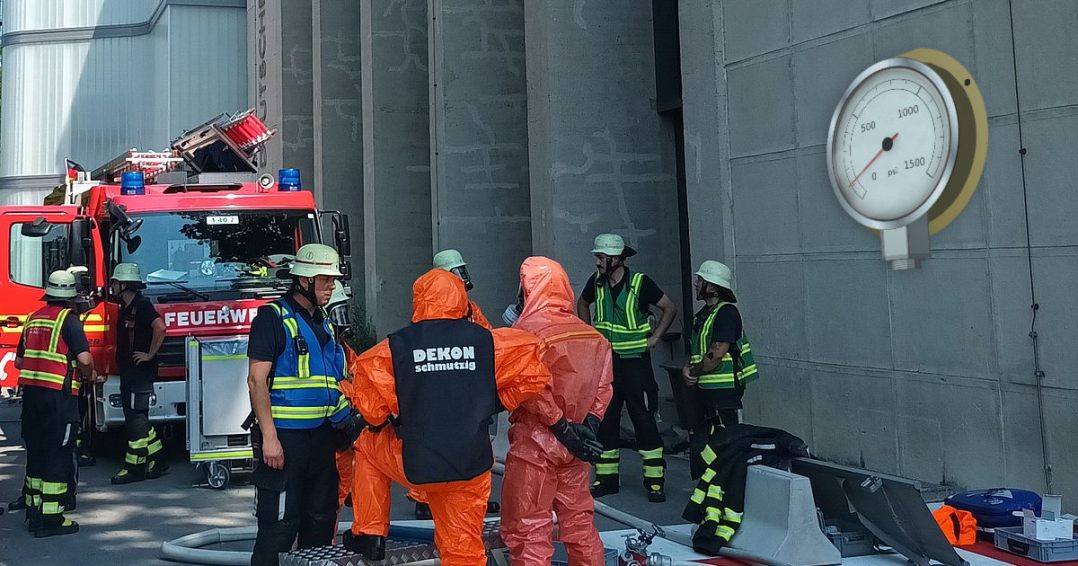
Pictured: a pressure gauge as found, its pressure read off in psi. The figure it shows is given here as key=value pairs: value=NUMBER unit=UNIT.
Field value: value=100 unit=psi
